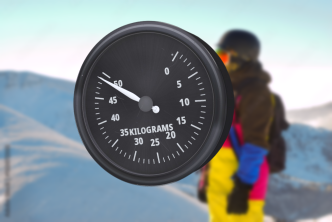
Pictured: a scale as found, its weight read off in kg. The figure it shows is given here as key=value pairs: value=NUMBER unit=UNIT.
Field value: value=49 unit=kg
